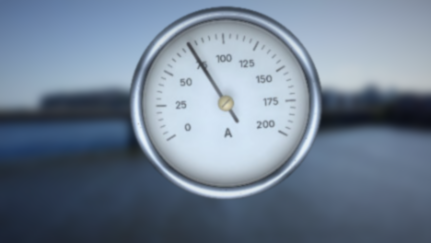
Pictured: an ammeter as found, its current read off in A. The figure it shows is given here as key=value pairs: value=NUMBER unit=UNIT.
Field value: value=75 unit=A
